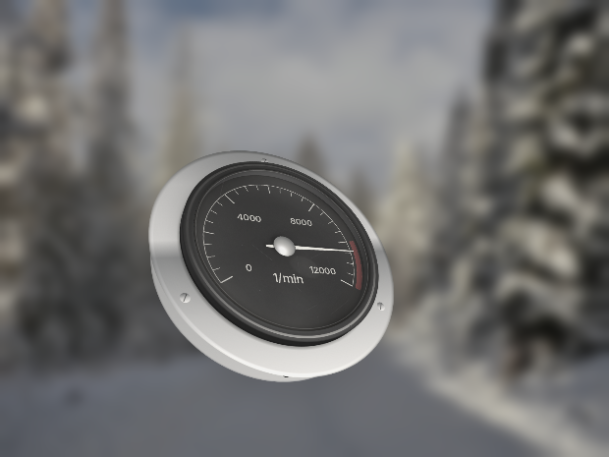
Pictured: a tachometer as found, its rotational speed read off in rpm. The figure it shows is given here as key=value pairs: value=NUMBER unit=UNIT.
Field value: value=10500 unit=rpm
